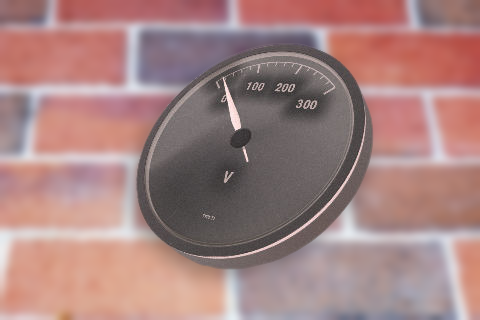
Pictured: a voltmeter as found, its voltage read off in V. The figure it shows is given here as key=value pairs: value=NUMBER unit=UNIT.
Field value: value=20 unit=V
